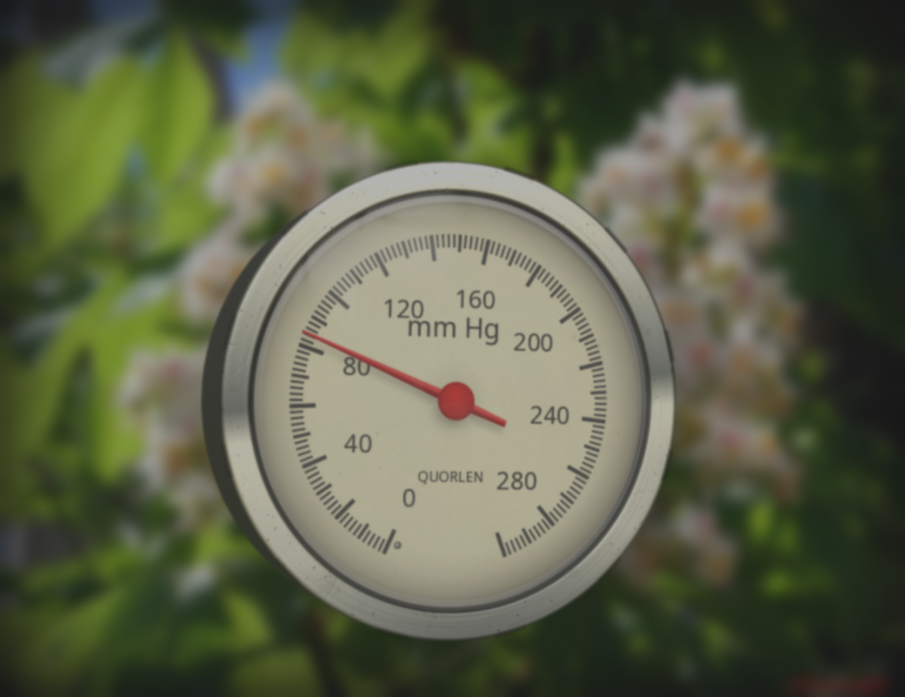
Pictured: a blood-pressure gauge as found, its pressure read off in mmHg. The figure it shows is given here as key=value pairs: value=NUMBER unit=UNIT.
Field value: value=84 unit=mmHg
